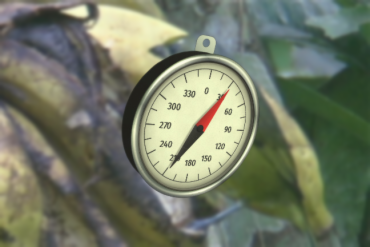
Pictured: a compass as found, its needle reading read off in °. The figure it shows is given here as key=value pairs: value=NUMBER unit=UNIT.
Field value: value=30 unit=°
